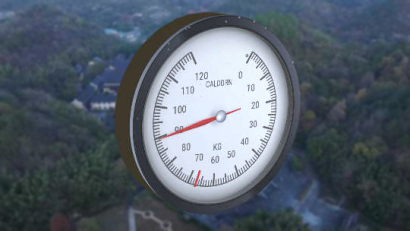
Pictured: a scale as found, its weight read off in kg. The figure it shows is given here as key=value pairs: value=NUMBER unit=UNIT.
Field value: value=90 unit=kg
